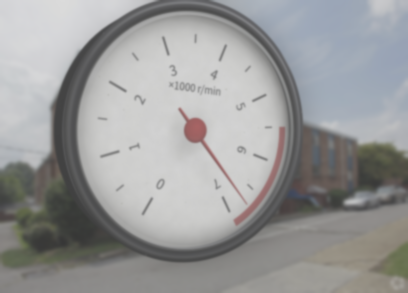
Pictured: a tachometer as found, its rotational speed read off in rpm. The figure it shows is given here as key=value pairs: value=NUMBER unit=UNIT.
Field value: value=6750 unit=rpm
